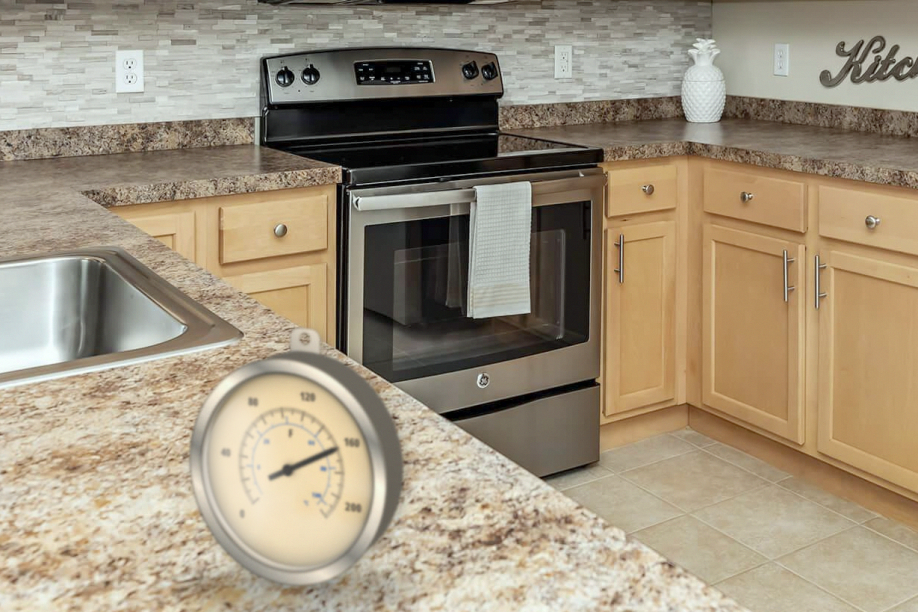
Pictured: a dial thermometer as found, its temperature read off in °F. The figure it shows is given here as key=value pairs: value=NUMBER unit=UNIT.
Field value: value=160 unit=°F
